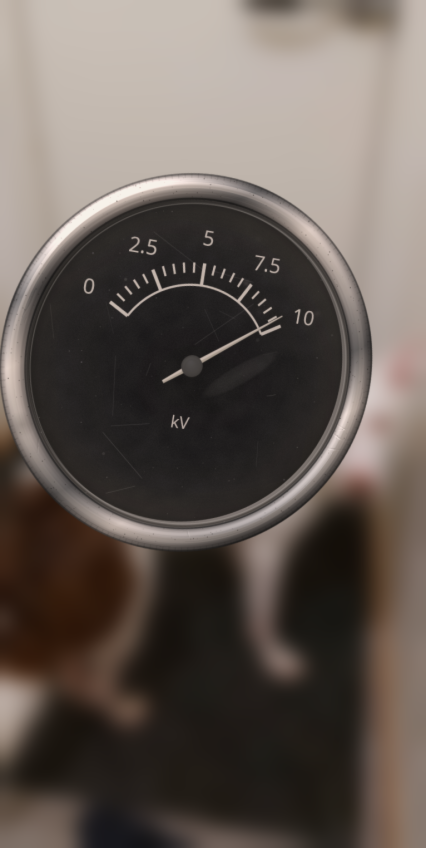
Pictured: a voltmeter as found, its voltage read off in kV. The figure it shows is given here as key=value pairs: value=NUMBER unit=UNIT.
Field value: value=9.5 unit=kV
